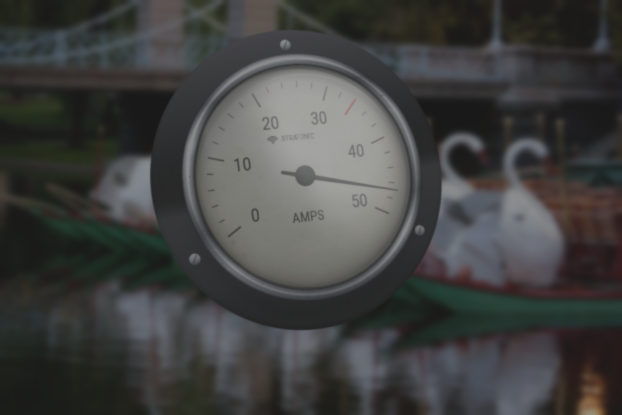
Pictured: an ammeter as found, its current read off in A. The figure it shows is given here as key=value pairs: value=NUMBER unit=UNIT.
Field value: value=47 unit=A
